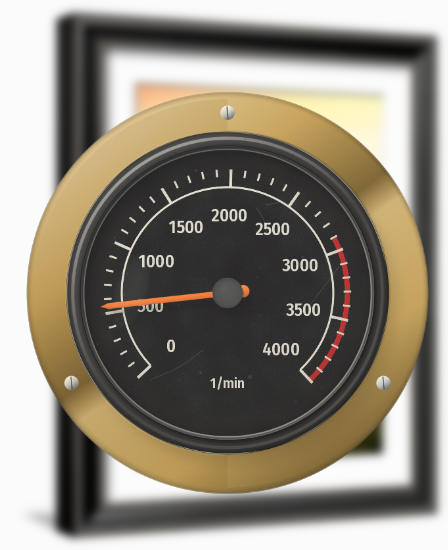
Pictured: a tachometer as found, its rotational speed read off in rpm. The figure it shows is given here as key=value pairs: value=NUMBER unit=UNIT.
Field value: value=550 unit=rpm
